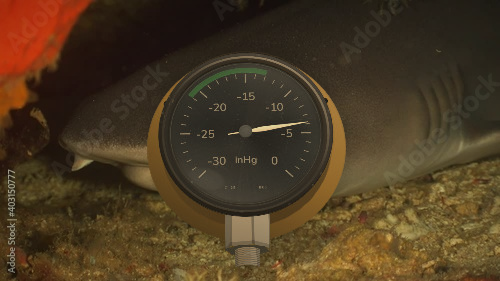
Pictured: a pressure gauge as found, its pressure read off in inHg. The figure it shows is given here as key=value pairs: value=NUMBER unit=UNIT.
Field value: value=-6 unit=inHg
